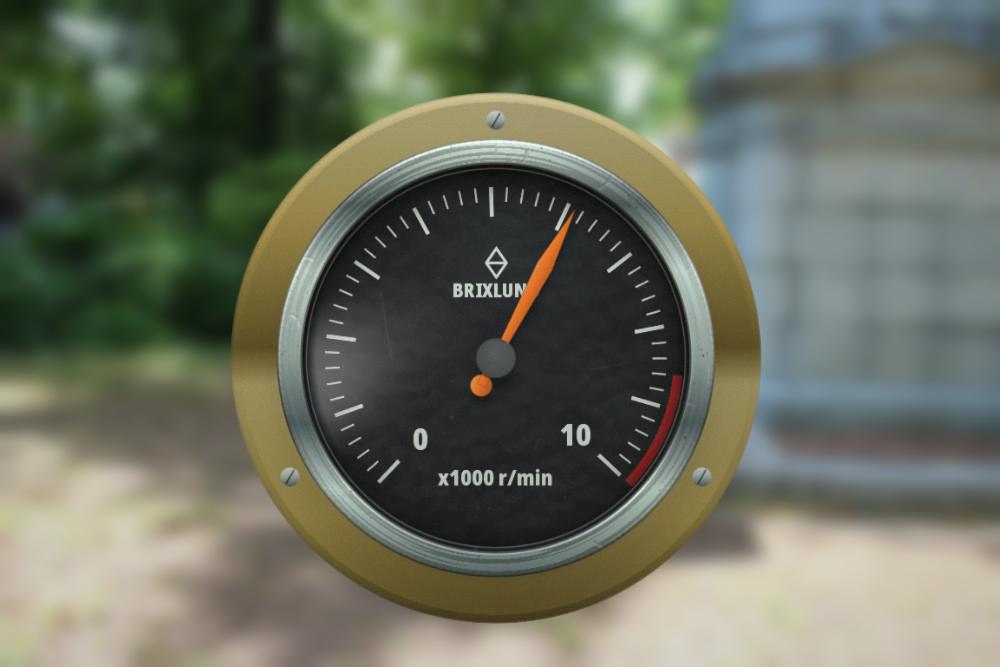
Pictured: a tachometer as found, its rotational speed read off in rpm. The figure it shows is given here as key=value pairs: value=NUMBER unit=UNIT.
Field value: value=6100 unit=rpm
